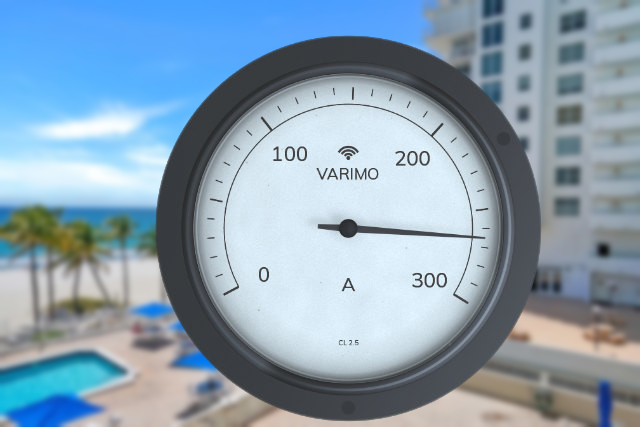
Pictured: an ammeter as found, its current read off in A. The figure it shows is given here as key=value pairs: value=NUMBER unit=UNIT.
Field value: value=265 unit=A
